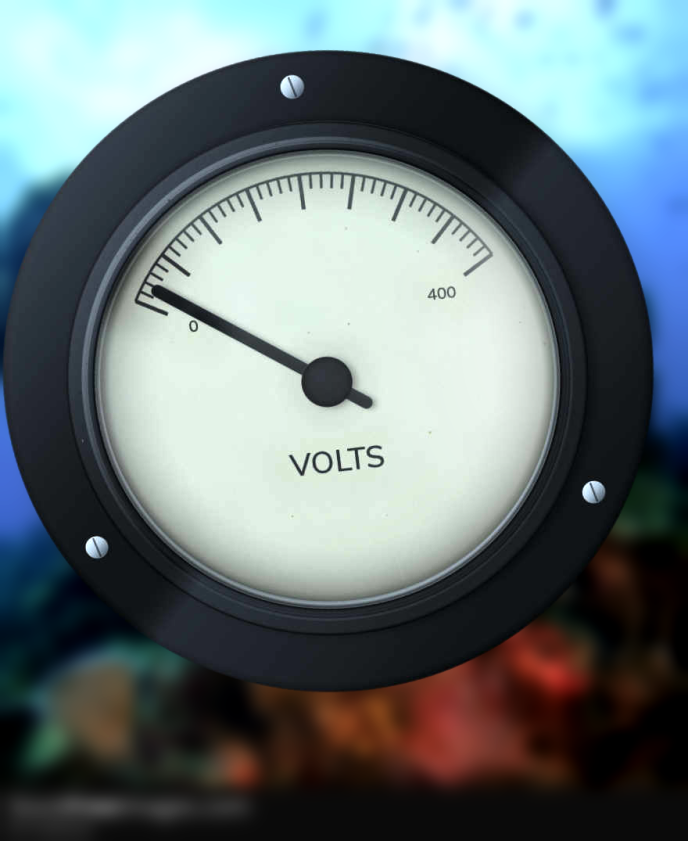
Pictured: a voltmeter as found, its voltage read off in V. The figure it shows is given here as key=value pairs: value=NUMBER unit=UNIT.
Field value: value=20 unit=V
